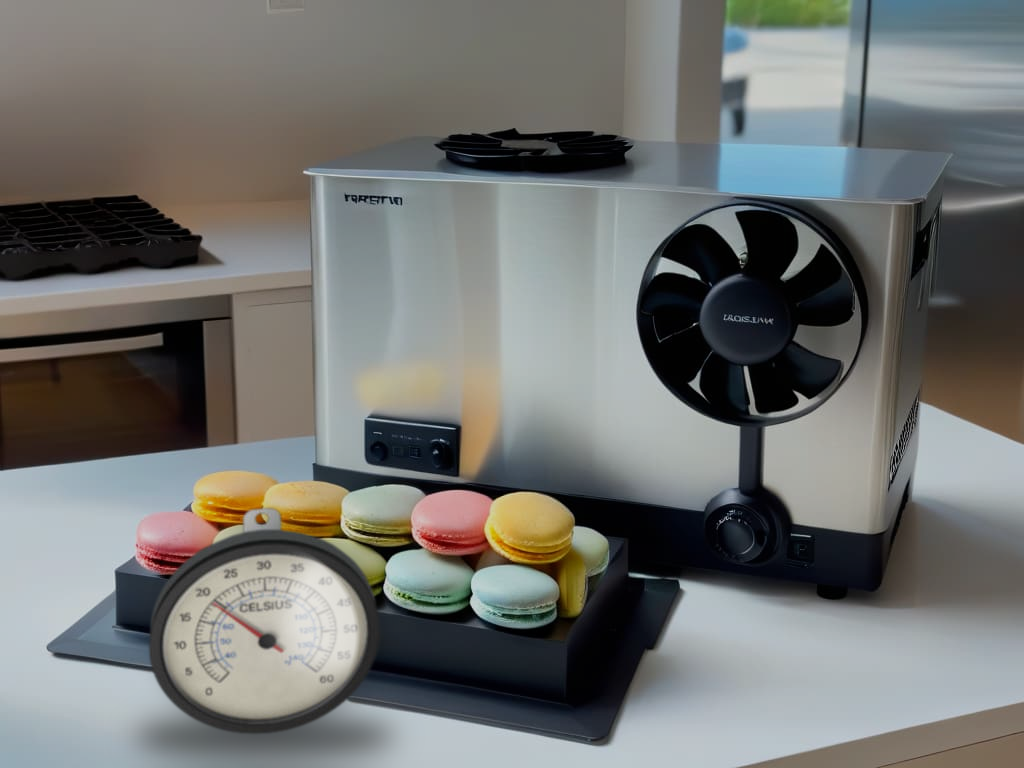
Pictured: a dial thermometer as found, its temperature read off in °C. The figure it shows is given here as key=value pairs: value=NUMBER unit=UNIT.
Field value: value=20 unit=°C
